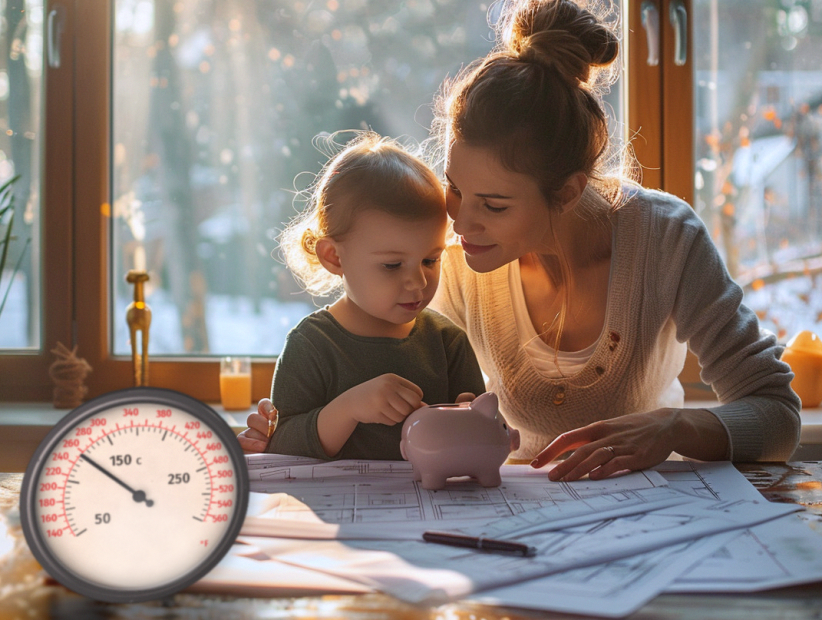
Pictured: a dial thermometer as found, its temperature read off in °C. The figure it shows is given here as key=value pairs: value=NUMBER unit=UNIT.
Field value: value=125 unit=°C
